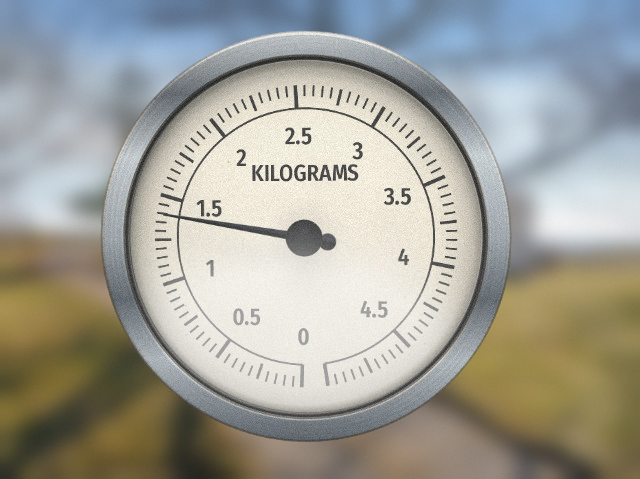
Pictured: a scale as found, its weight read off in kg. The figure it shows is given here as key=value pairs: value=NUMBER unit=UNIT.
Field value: value=1.4 unit=kg
